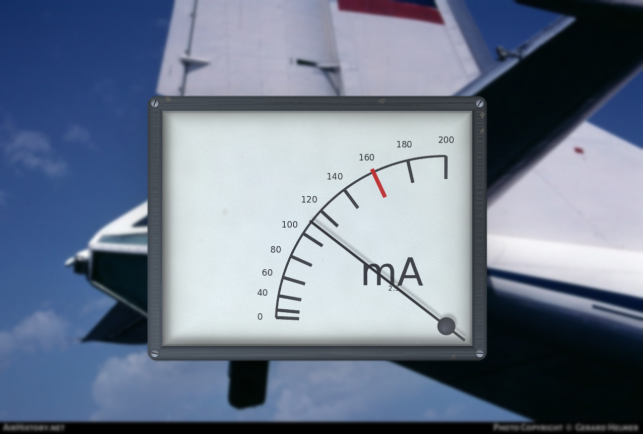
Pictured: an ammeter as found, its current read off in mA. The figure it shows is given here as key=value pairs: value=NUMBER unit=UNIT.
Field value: value=110 unit=mA
